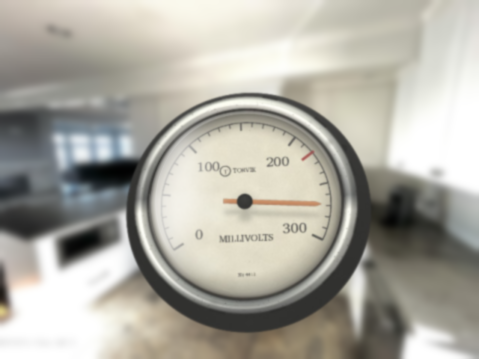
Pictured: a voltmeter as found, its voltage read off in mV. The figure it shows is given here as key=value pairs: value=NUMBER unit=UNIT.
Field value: value=270 unit=mV
